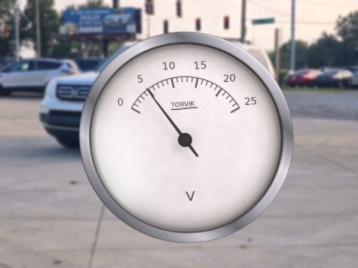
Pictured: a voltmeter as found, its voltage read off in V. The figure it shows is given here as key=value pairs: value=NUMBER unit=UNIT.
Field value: value=5 unit=V
